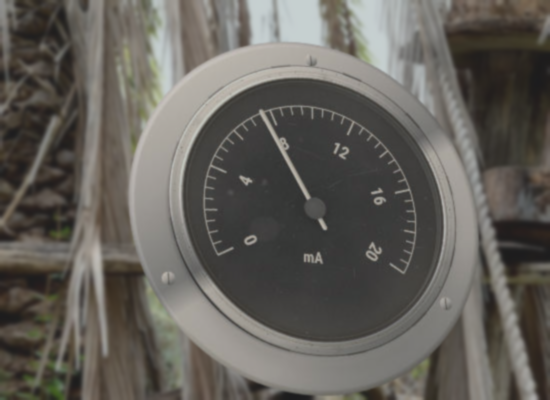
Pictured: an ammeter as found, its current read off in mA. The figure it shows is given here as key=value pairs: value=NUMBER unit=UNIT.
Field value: value=7.5 unit=mA
